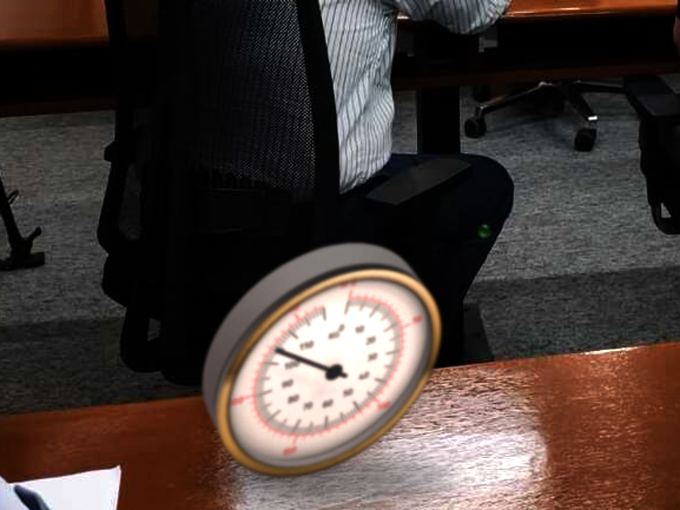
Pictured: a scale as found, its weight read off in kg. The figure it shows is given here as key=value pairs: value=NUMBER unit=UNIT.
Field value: value=105 unit=kg
